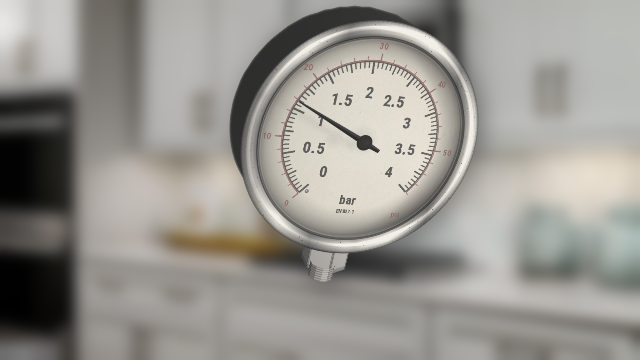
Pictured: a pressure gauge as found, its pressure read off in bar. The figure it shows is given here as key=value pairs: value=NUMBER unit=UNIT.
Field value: value=1.1 unit=bar
